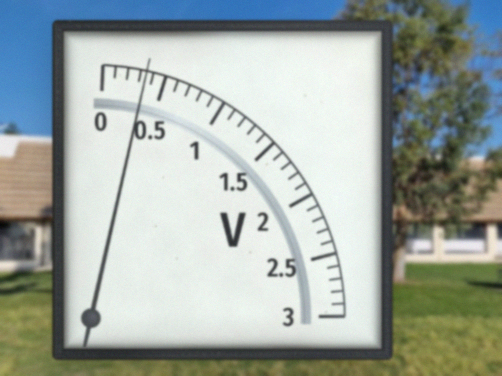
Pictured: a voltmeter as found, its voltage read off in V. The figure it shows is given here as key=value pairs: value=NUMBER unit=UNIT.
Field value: value=0.35 unit=V
